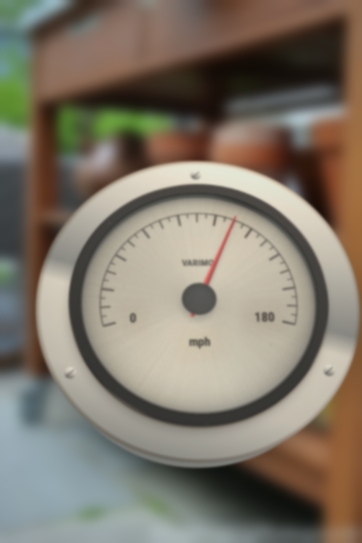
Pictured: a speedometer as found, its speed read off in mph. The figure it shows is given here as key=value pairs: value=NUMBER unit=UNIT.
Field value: value=110 unit=mph
